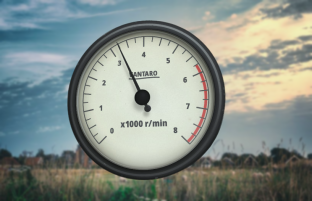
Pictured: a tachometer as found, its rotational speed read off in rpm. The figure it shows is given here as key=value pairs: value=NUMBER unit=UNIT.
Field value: value=3250 unit=rpm
